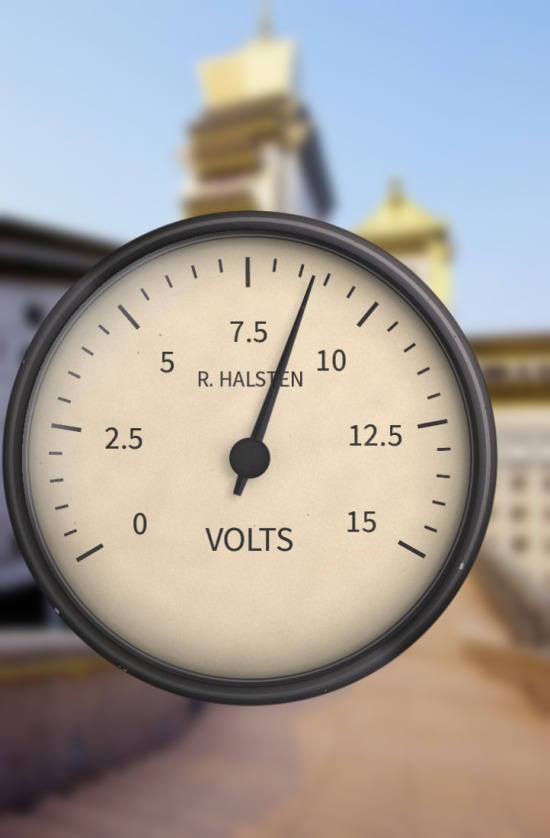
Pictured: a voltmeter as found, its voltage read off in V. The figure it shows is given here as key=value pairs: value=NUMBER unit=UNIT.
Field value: value=8.75 unit=V
